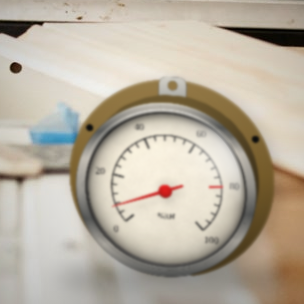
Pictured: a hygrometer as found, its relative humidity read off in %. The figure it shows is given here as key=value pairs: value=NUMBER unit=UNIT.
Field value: value=8 unit=%
